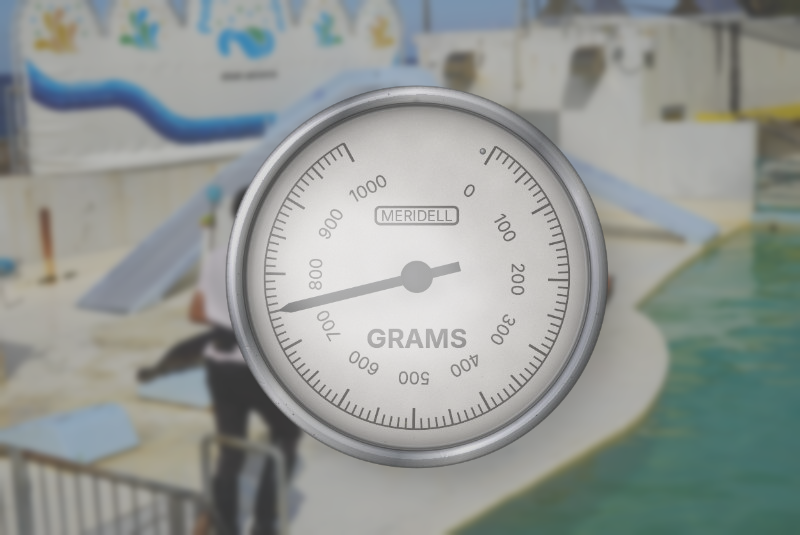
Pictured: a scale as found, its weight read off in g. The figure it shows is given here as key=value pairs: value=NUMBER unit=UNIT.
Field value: value=750 unit=g
